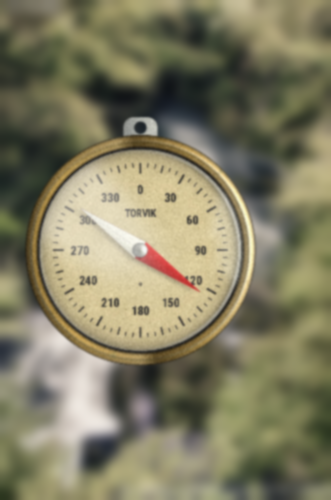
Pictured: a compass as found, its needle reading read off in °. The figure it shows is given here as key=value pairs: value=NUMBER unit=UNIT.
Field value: value=125 unit=°
